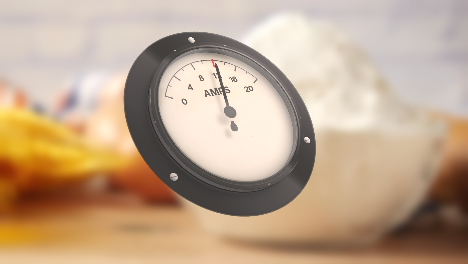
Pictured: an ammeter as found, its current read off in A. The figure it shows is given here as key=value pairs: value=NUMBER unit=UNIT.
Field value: value=12 unit=A
